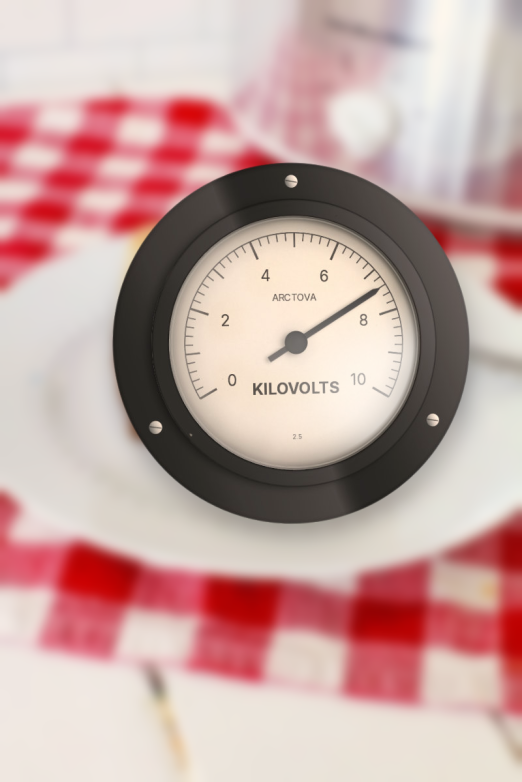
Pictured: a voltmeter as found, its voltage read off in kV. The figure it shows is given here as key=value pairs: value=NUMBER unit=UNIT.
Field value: value=7.4 unit=kV
